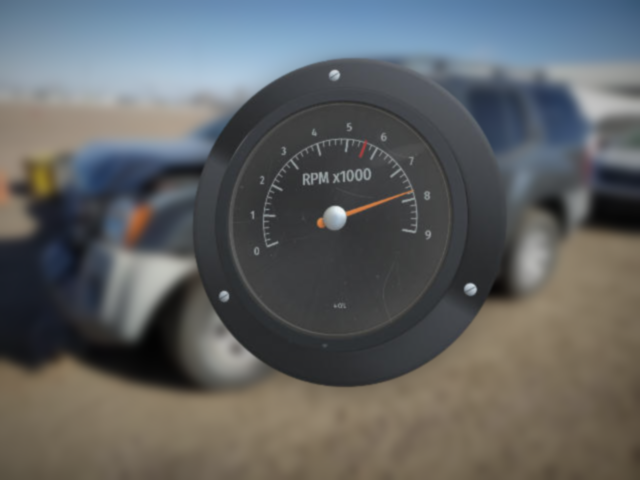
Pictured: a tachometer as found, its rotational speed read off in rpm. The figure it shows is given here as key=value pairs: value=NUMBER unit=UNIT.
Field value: value=7800 unit=rpm
